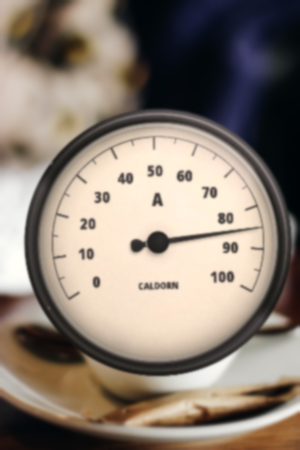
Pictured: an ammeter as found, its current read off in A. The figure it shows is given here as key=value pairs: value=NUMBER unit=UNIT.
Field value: value=85 unit=A
